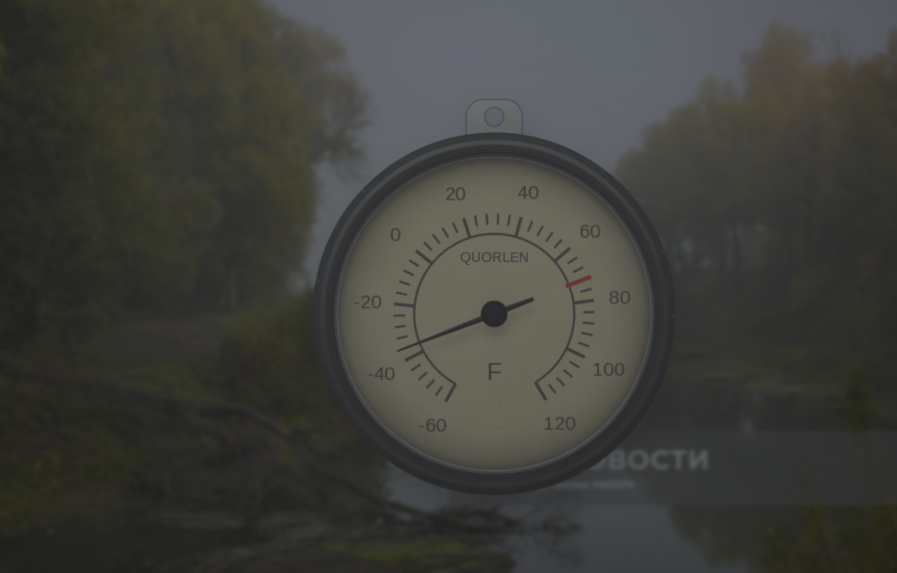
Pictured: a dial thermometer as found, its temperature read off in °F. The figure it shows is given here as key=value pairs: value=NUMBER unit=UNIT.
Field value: value=-36 unit=°F
